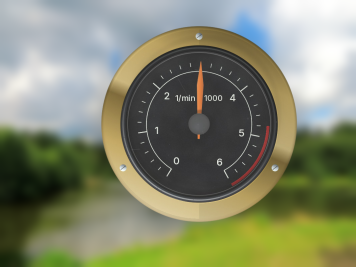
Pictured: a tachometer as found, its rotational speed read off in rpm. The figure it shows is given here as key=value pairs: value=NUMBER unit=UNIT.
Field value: value=3000 unit=rpm
